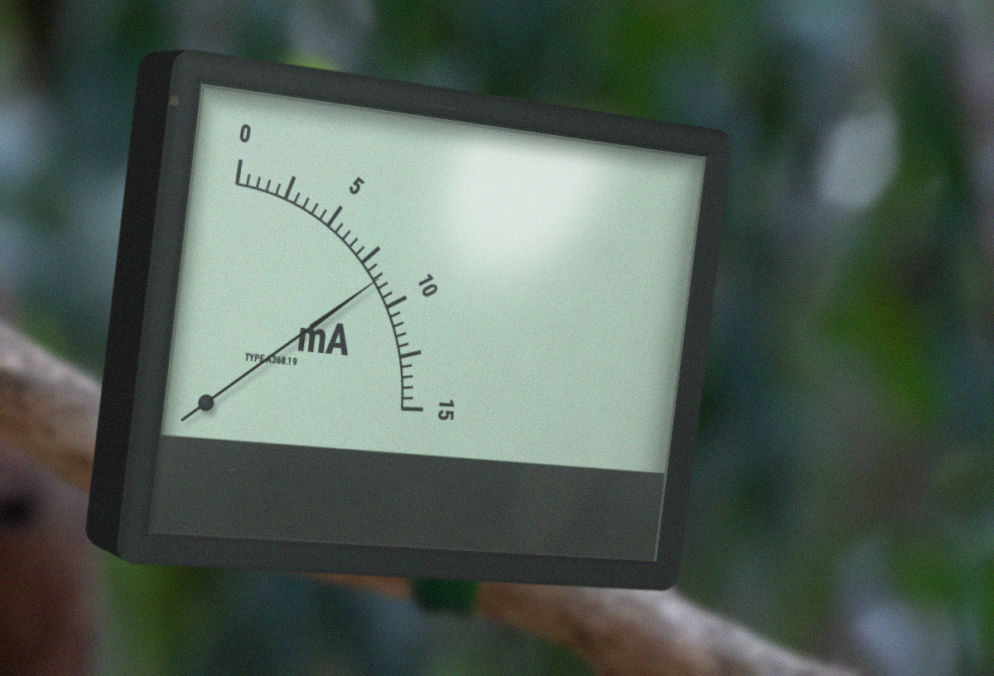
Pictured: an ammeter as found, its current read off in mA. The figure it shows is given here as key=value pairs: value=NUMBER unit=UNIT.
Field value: value=8.5 unit=mA
